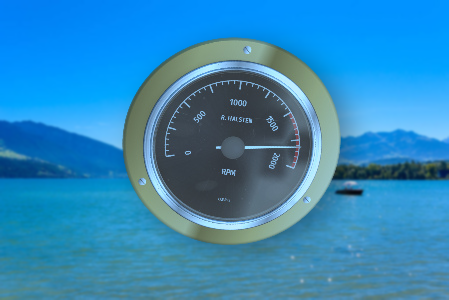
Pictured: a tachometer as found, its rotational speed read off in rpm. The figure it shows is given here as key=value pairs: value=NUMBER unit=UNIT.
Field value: value=1800 unit=rpm
